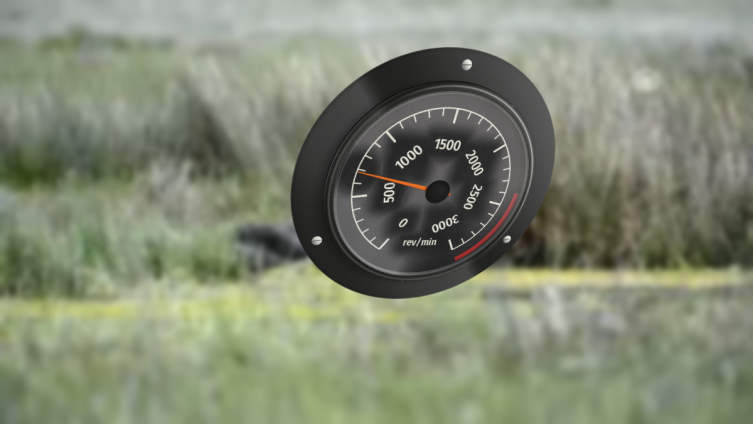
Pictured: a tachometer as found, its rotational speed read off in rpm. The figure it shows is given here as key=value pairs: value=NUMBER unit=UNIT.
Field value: value=700 unit=rpm
